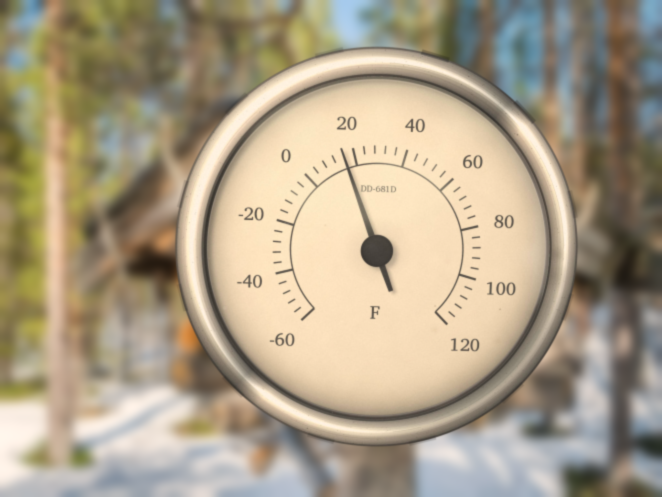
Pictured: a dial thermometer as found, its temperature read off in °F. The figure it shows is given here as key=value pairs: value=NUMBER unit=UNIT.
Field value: value=16 unit=°F
